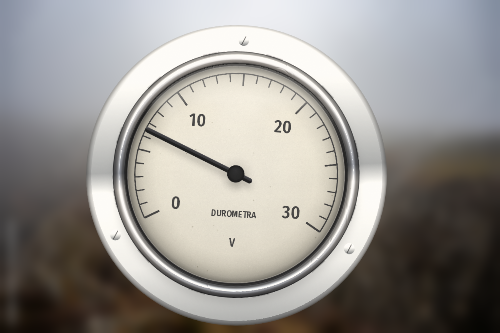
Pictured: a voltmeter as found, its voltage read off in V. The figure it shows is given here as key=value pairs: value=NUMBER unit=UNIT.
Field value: value=6.5 unit=V
